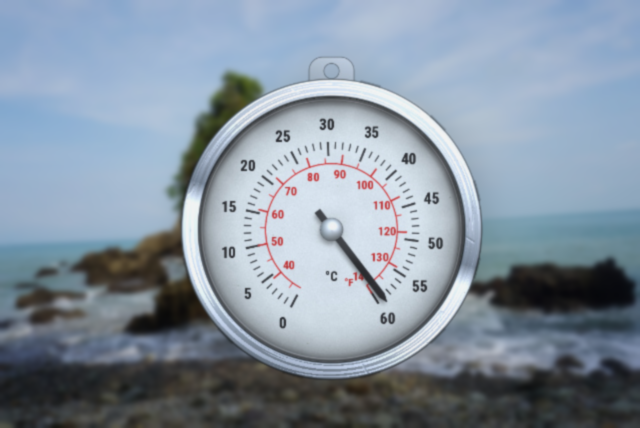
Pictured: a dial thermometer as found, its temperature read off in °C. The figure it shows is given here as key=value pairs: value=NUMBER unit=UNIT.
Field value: value=59 unit=°C
